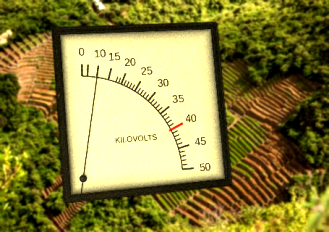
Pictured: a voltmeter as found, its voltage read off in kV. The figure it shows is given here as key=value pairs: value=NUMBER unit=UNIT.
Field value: value=10 unit=kV
